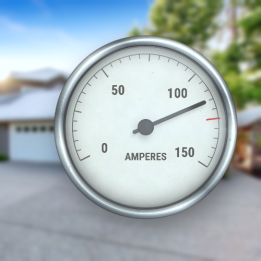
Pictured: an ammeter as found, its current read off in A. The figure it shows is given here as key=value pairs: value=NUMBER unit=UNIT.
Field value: value=115 unit=A
